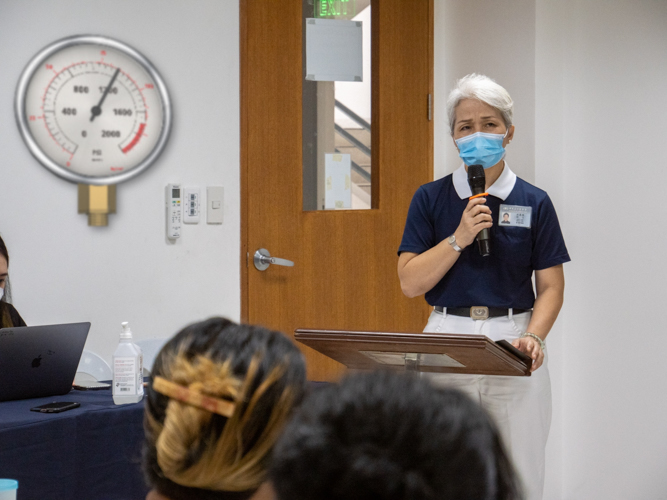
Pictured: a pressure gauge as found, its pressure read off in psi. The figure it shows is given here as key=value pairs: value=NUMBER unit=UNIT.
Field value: value=1200 unit=psi
